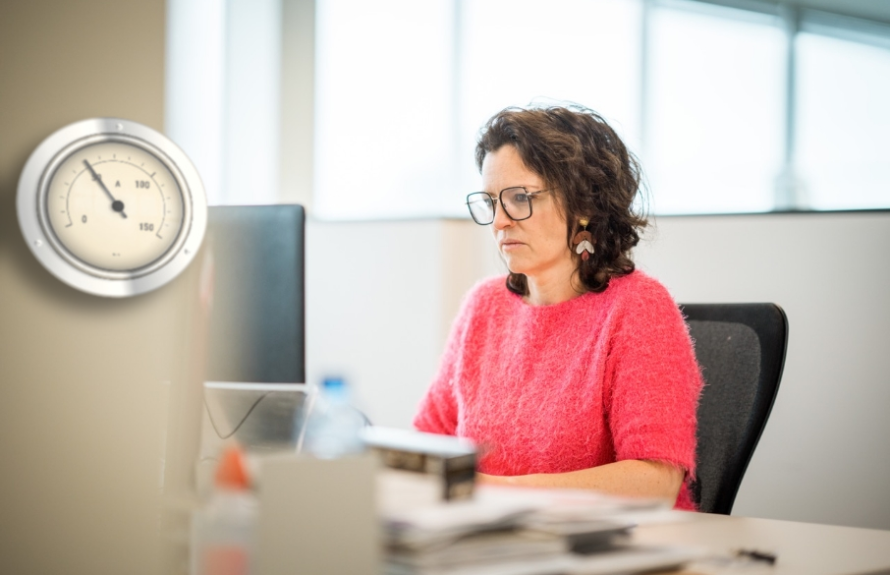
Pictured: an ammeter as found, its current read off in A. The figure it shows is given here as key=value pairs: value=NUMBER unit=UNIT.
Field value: value=50 unit=A
